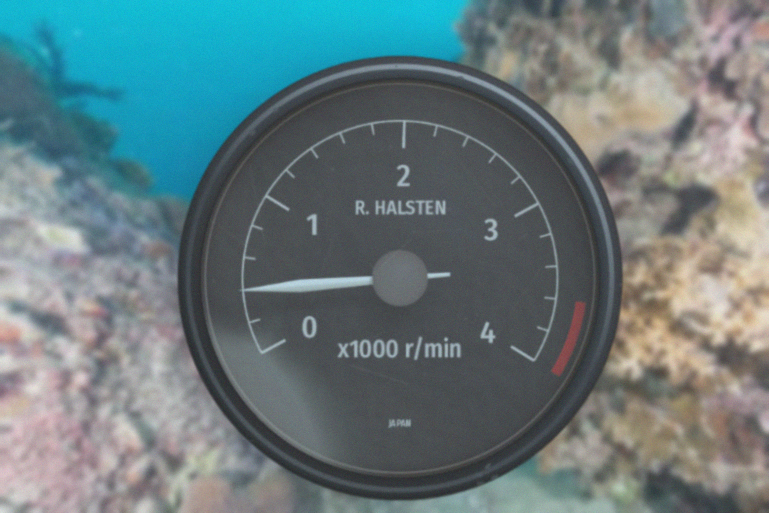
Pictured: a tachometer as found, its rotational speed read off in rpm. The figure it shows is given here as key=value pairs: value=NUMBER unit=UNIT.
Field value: value=400 unit=rpm
